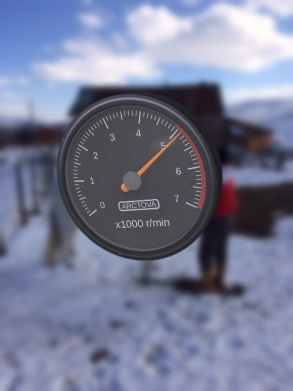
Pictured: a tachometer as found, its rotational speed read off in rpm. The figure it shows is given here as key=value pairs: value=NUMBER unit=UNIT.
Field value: value=5100 unit=rpm
